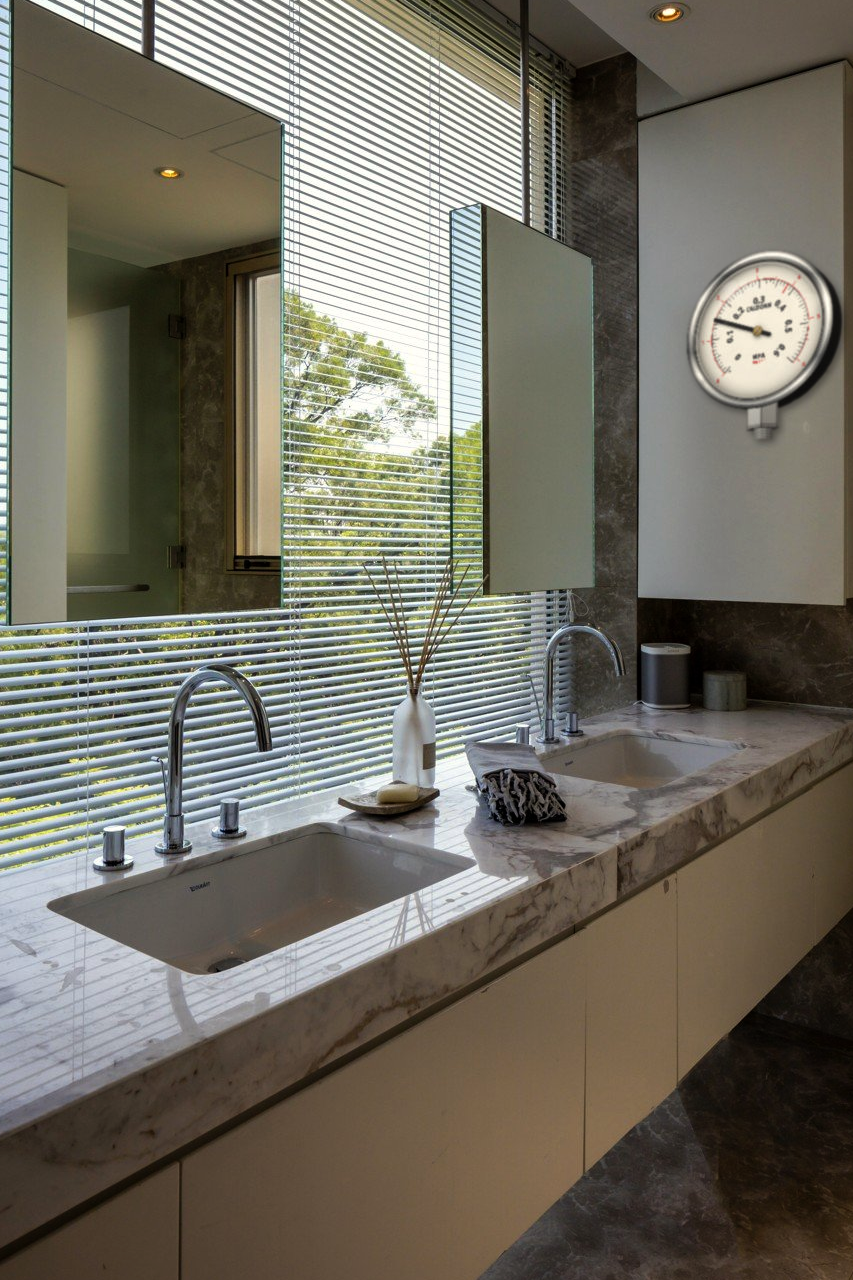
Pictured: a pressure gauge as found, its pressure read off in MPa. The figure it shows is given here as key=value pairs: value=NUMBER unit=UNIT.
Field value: value=0.15 unit=MPa
